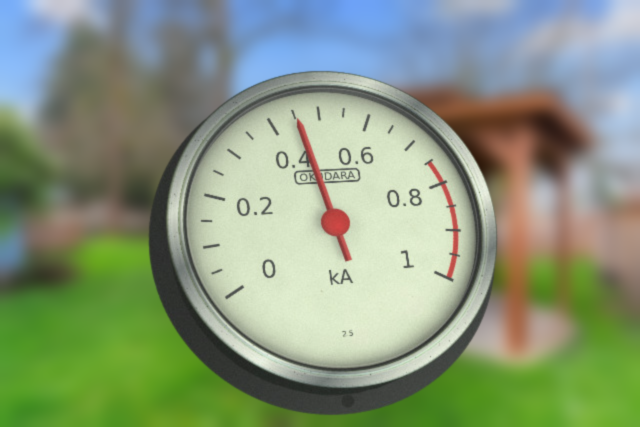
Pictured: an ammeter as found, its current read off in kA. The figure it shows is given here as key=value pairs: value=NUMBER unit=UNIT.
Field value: value=0.45 unit=kA
